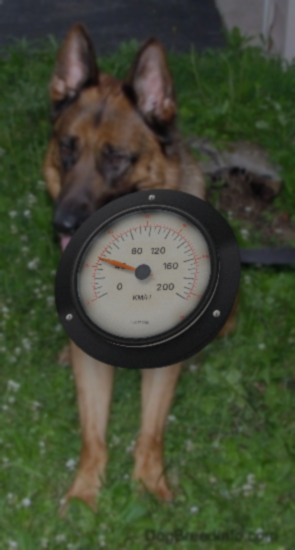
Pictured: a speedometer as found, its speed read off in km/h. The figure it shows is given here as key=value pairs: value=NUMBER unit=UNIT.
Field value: value=40 unit=km/h
